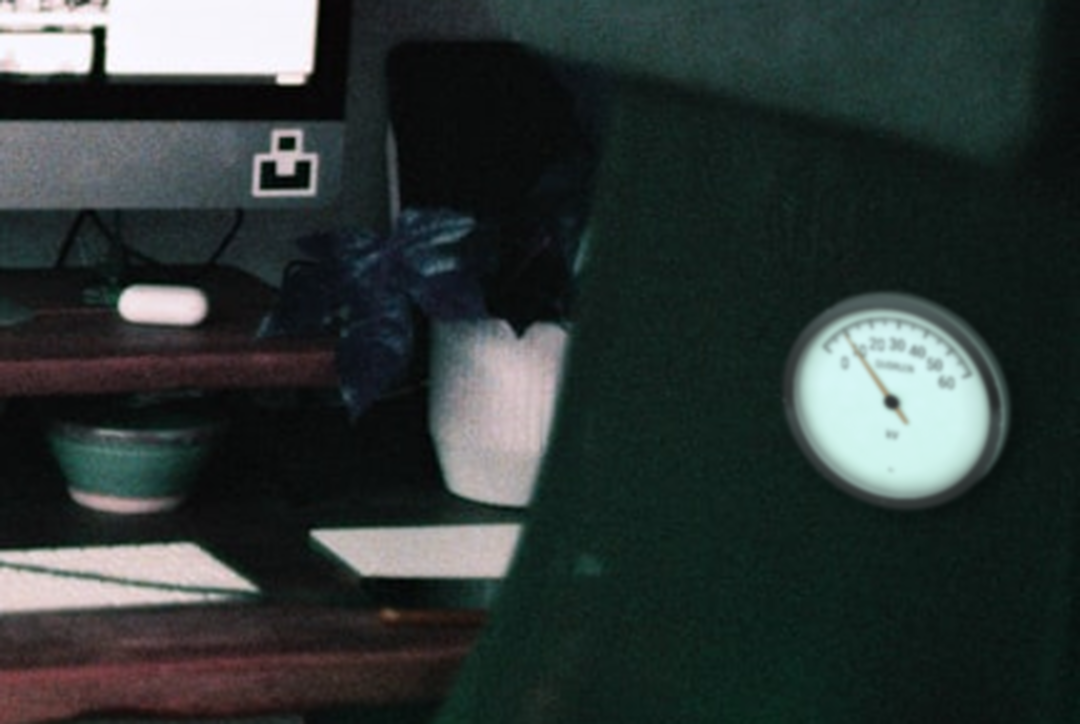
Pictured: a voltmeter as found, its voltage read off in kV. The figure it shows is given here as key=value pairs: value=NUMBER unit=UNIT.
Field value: value=10 unit=kV
